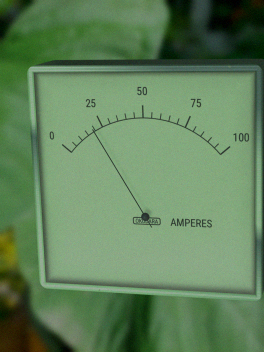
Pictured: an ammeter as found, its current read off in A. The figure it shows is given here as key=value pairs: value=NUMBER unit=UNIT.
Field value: value=20 unit=A
